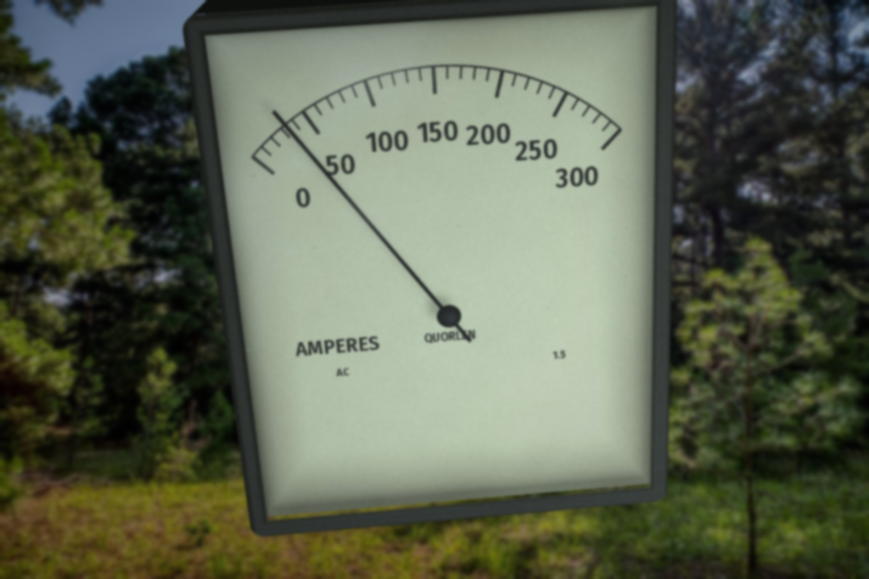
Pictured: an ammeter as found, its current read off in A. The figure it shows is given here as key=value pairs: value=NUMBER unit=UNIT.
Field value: value=35 unit=A
